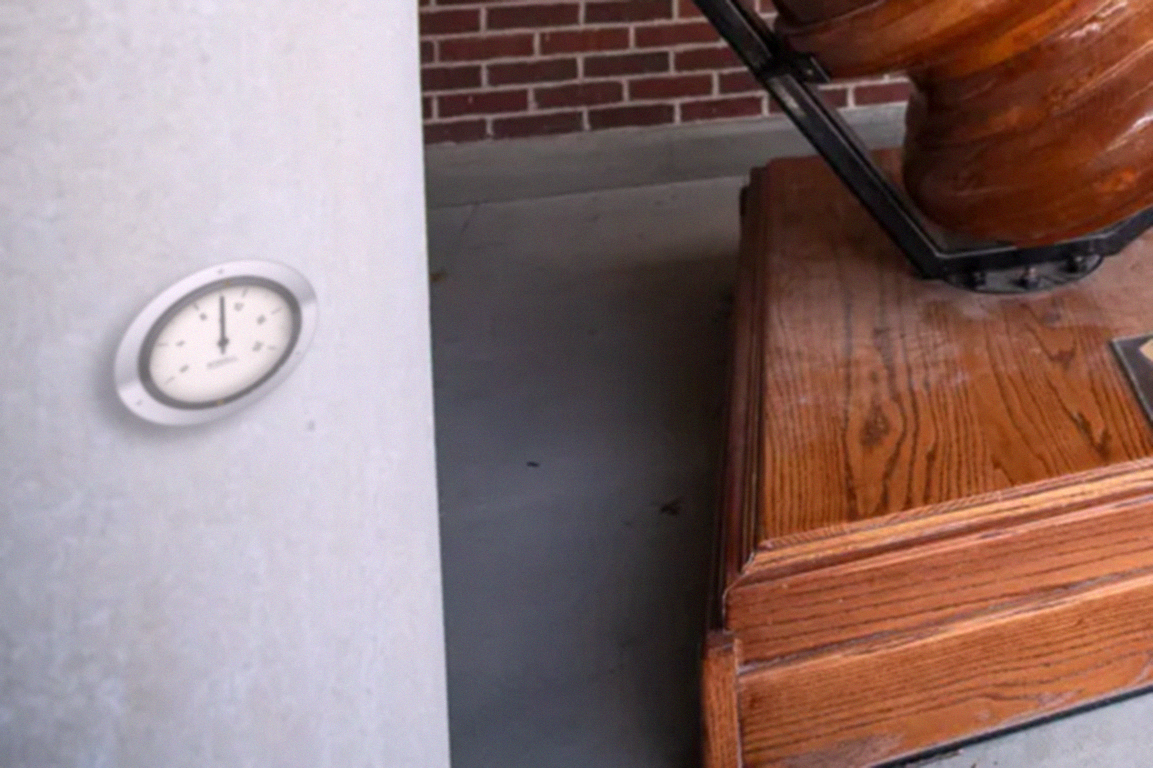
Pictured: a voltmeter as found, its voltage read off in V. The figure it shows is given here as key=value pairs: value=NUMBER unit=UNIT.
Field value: value=10 unit=V
